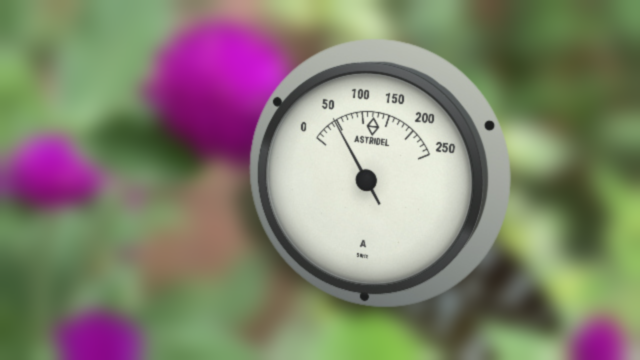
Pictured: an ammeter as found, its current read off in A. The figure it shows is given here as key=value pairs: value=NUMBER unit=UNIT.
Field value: value=50 unit=A
